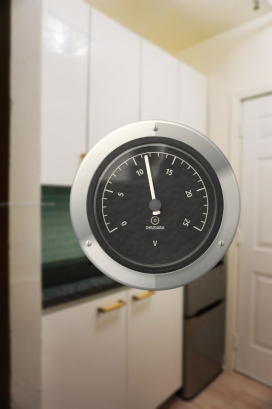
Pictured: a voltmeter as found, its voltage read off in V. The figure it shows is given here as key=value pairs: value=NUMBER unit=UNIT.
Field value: value=11.5 unit=V
